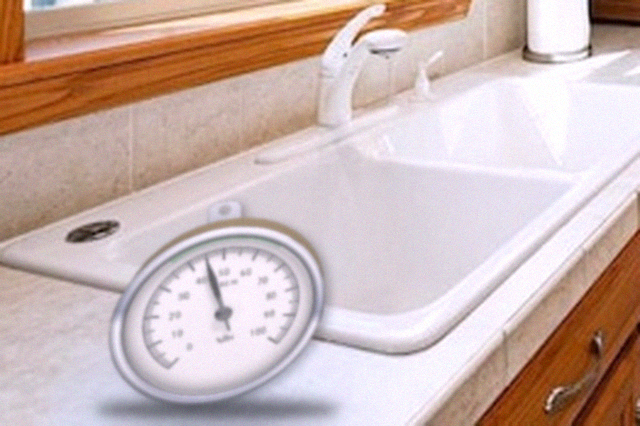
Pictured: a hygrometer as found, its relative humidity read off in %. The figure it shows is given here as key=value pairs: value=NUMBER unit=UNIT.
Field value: value=45 unit=%
